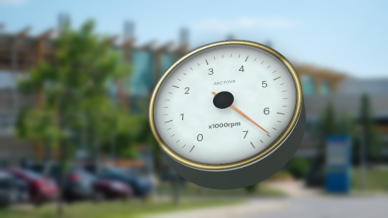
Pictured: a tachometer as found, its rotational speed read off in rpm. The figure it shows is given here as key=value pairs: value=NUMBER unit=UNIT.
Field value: value=6600 unit=rpm
